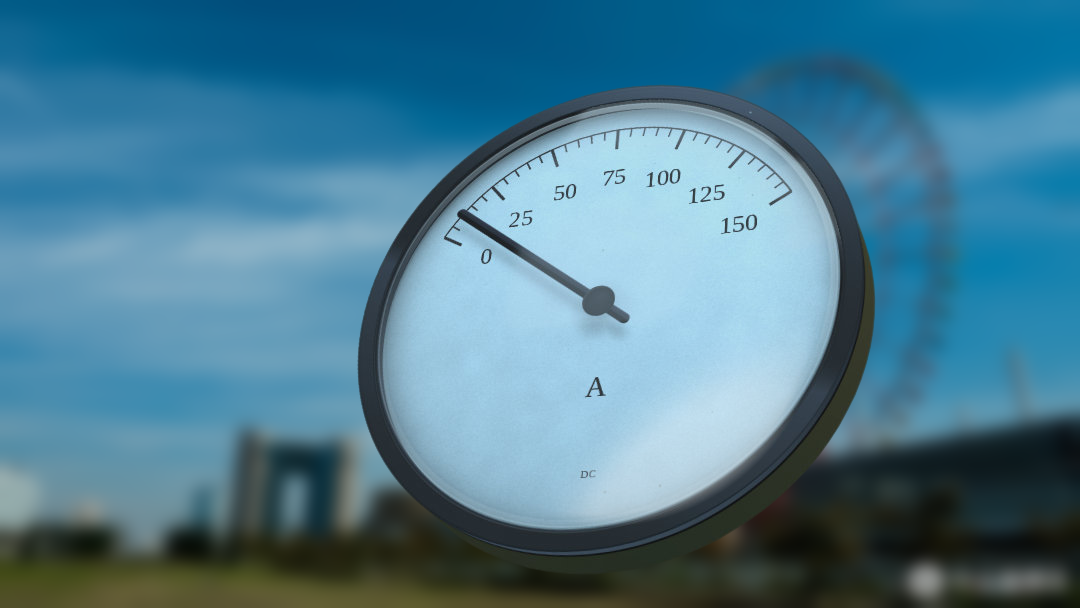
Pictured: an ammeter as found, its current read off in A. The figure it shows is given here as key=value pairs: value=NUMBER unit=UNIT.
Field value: value=10 unit=A
